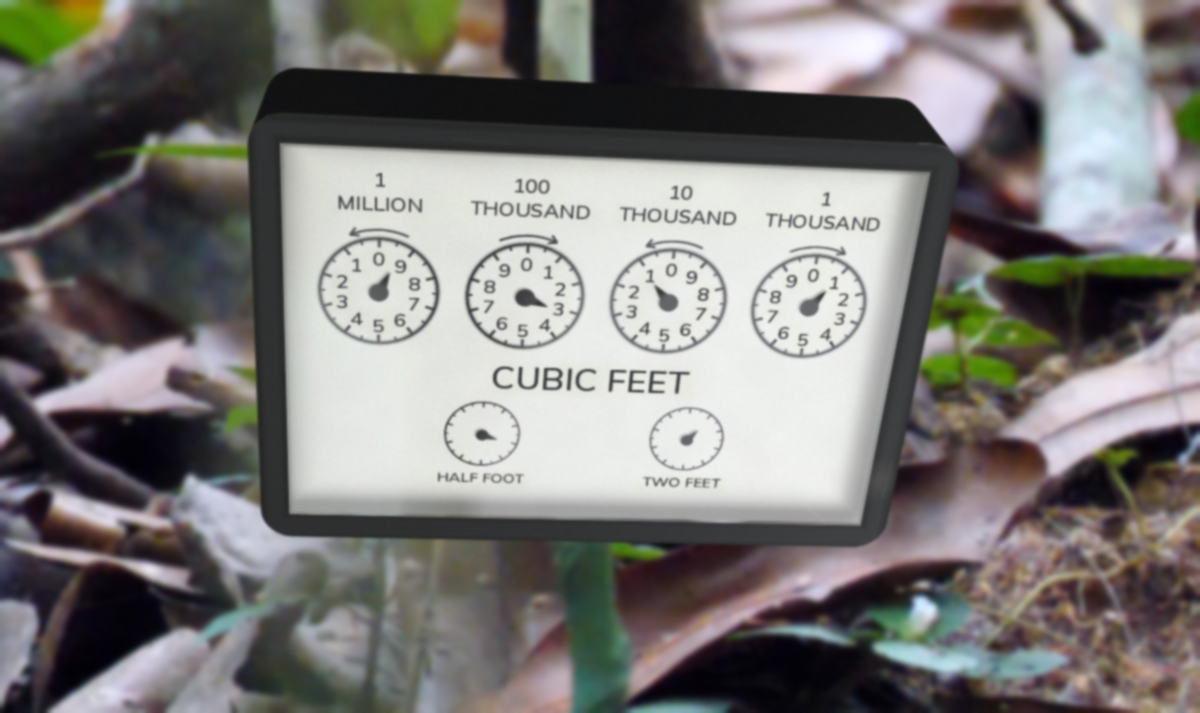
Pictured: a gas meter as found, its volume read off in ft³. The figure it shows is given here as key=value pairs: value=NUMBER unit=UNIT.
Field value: value=931100 unit=ft³
